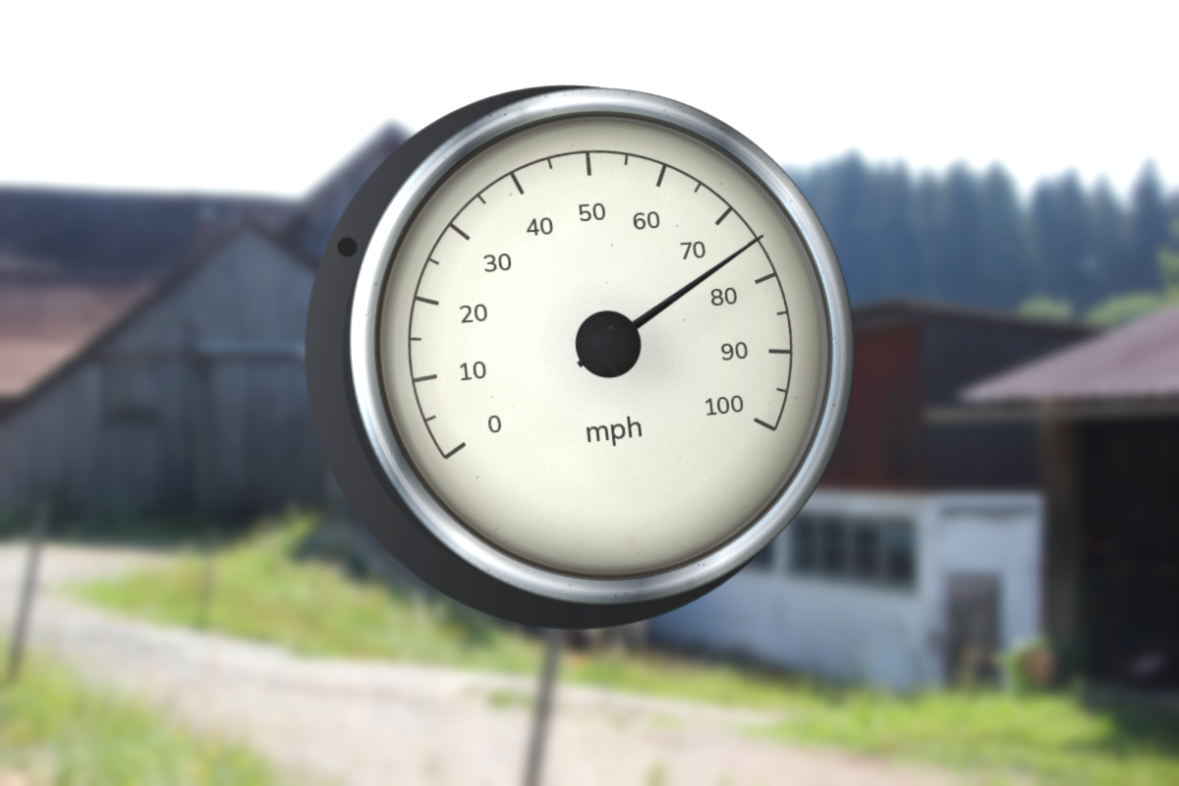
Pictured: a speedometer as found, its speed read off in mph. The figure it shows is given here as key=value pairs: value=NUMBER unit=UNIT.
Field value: value=75 unit=mph
